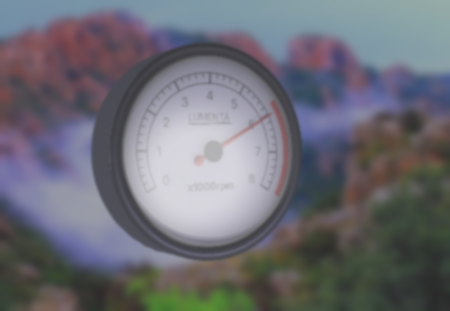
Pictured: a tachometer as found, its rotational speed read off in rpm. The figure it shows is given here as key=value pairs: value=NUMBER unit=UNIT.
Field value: value=6000 unit=rpm
